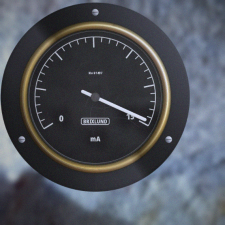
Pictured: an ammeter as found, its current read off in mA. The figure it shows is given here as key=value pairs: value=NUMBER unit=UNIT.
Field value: value=14.75 unit=mA
